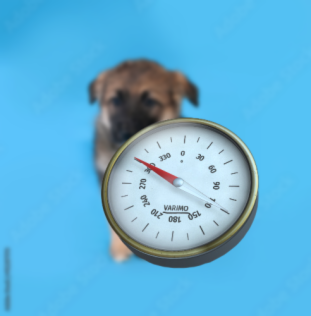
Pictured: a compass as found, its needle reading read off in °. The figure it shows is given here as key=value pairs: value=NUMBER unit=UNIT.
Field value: value=300 unit=°
